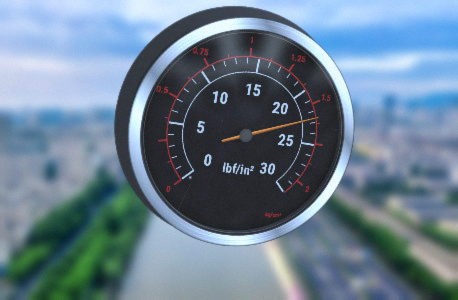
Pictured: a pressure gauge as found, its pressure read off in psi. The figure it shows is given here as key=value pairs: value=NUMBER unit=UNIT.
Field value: value=22.5 unit=psi
